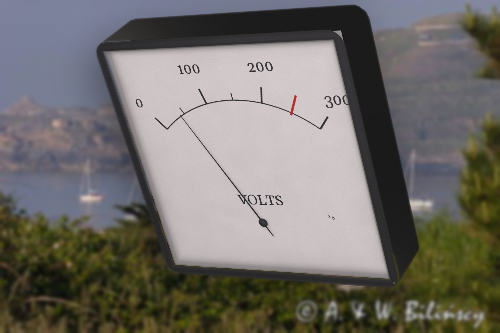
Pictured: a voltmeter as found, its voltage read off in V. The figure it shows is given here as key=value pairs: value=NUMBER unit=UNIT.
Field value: value=50 unit=V
